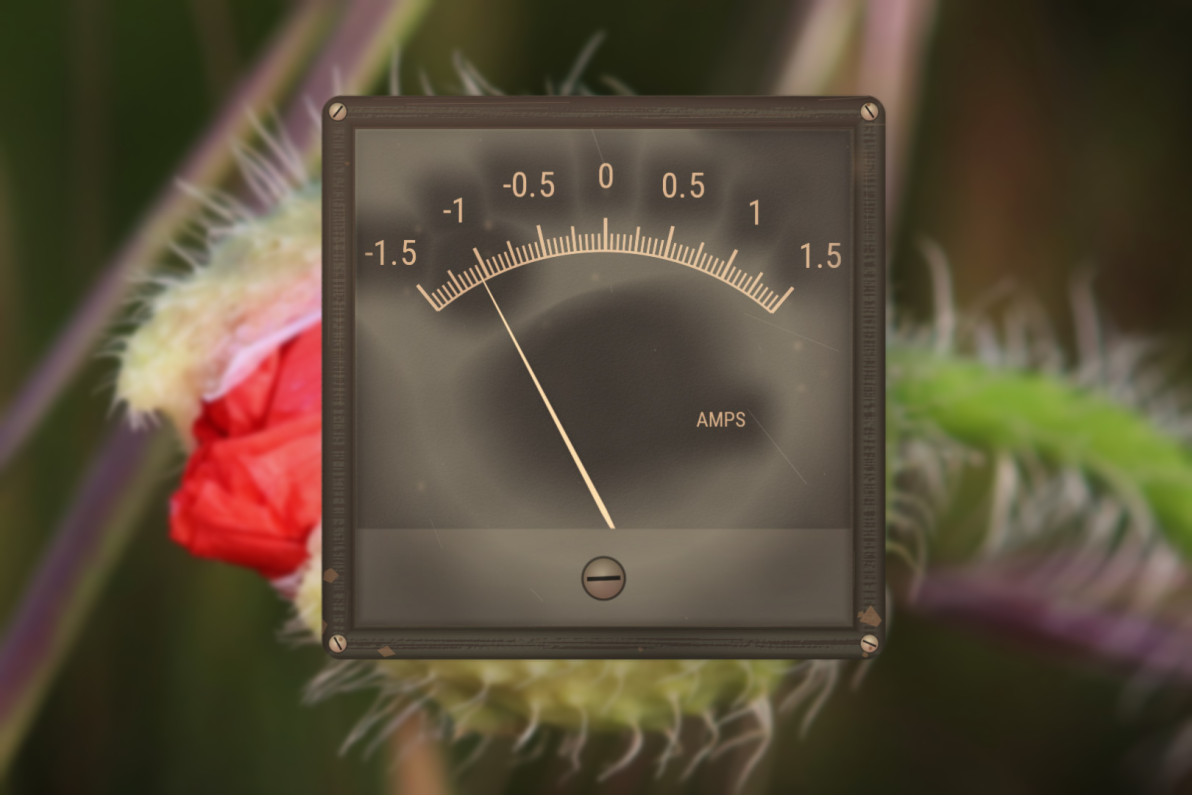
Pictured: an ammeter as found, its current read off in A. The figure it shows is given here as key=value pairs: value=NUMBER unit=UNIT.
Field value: value=-1.05 unit=A
